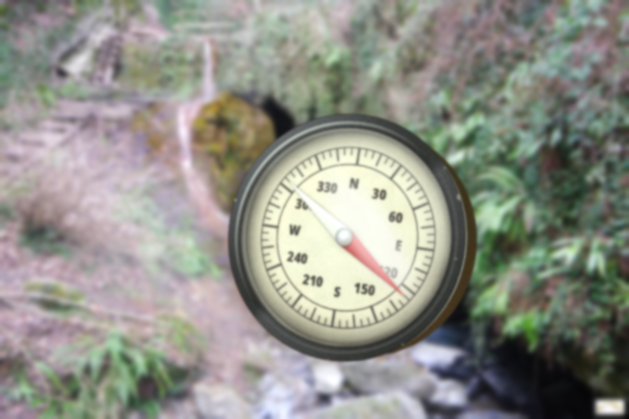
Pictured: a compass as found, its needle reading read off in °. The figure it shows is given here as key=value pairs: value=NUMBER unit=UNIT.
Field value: value=125 unit=°
